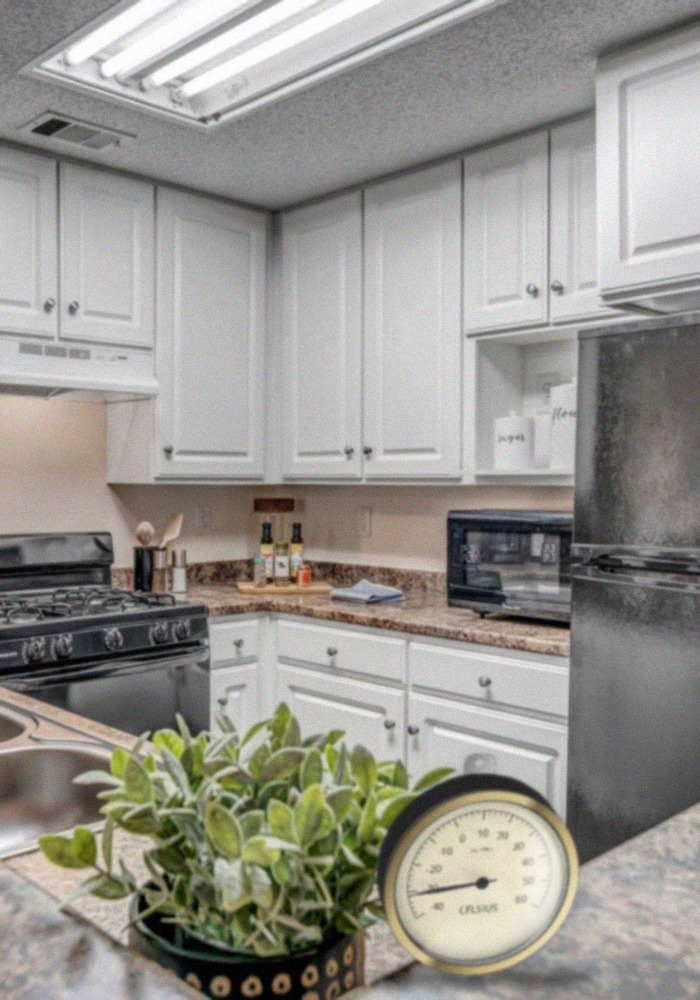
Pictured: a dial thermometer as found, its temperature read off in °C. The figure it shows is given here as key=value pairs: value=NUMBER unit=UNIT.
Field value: value=-30 unit=°C
